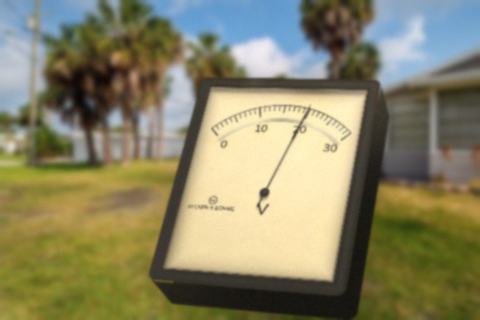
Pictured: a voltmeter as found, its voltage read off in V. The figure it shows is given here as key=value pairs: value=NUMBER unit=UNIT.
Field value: value=20 unit=V
